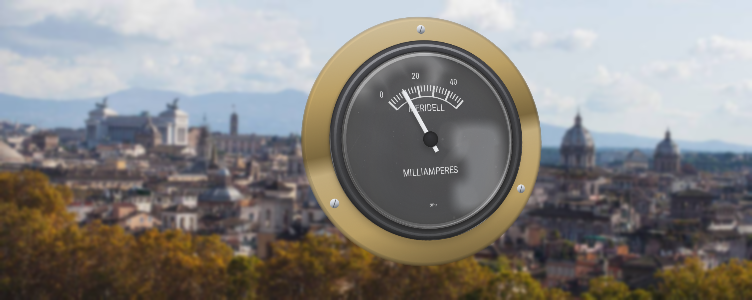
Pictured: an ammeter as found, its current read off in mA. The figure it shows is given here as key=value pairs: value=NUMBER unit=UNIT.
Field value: value=10 unit=mA
